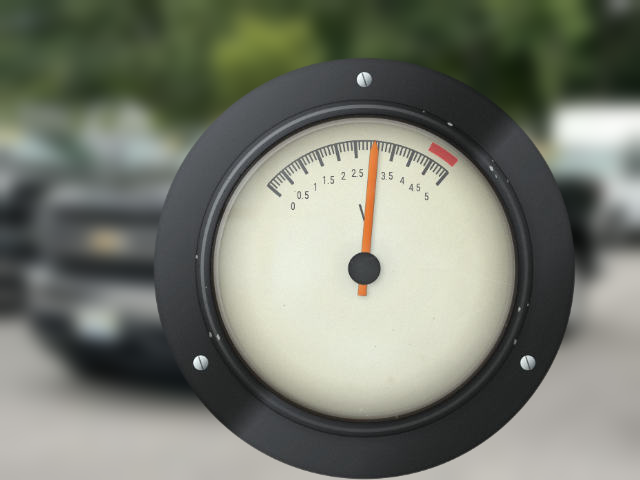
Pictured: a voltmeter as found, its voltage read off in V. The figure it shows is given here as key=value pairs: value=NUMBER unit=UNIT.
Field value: value=3 unit=V
